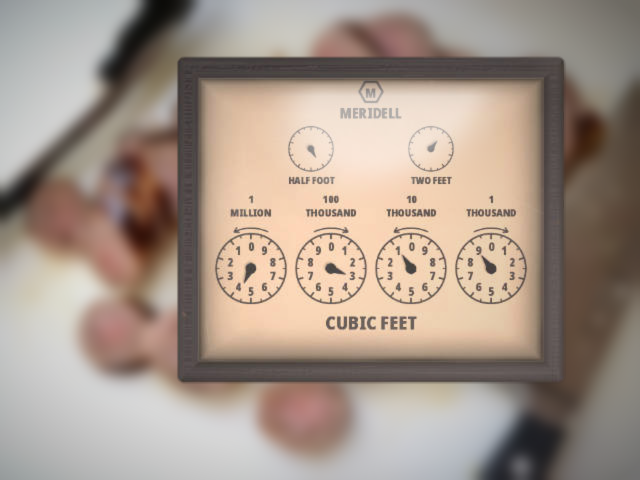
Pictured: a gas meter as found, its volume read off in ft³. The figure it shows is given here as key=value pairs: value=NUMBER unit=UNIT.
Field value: value=430900 unit=ft³
